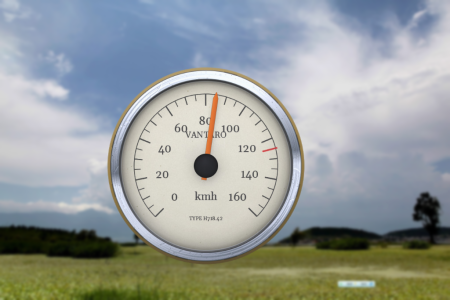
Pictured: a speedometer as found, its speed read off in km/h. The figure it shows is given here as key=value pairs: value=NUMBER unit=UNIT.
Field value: value=85 unit=km/h
